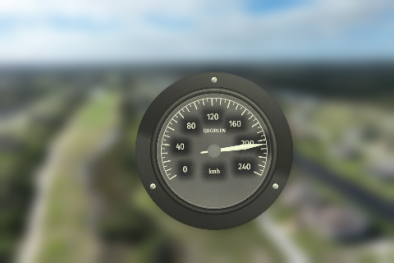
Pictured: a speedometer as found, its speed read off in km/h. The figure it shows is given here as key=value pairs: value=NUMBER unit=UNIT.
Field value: value=205 unit=km/h
